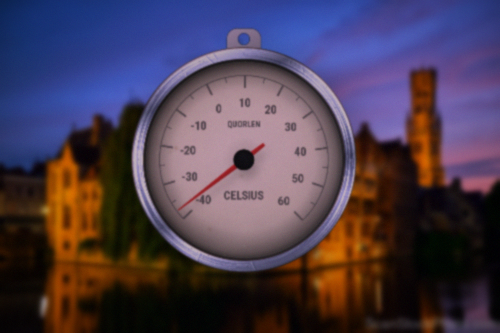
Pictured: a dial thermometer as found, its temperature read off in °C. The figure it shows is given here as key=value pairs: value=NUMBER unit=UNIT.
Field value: value=-37.5 unit=°C
